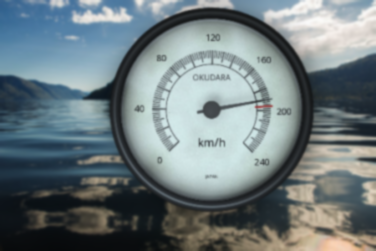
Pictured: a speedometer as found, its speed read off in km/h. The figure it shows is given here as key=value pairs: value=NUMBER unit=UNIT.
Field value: value=190 unit=km/h
